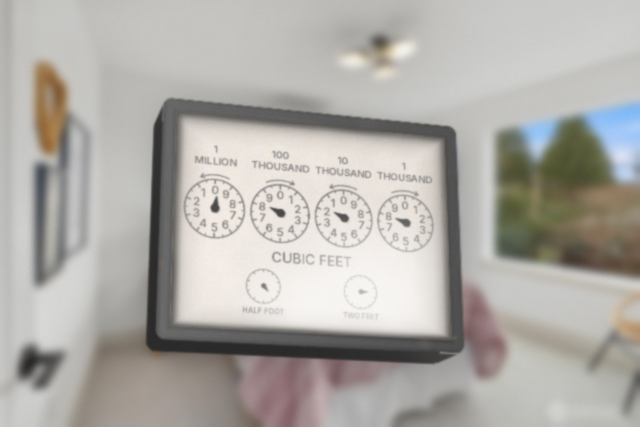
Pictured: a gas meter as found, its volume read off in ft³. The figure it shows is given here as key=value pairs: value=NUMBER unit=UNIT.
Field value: value=981800 unit=ft³
